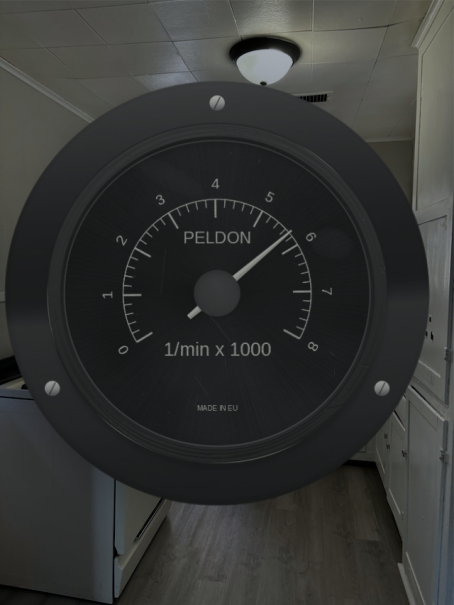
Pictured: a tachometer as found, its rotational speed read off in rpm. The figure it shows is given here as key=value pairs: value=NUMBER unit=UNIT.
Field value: value=5700 unit=rpm
